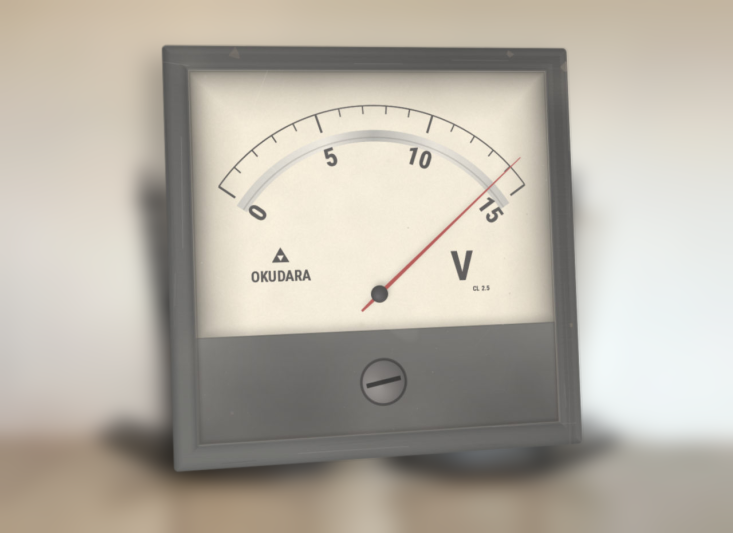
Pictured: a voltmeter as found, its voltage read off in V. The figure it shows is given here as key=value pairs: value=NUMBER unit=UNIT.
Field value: value=14 unit=V
